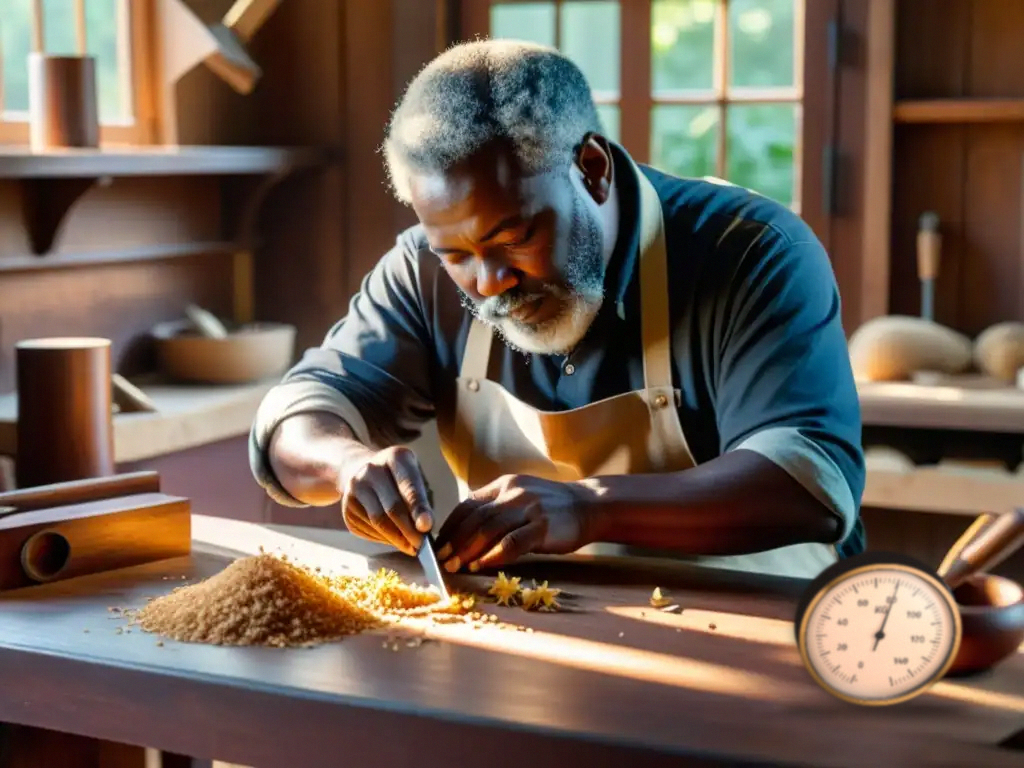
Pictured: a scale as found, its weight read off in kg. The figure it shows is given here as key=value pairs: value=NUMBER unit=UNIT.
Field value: value=80 unit=kg
